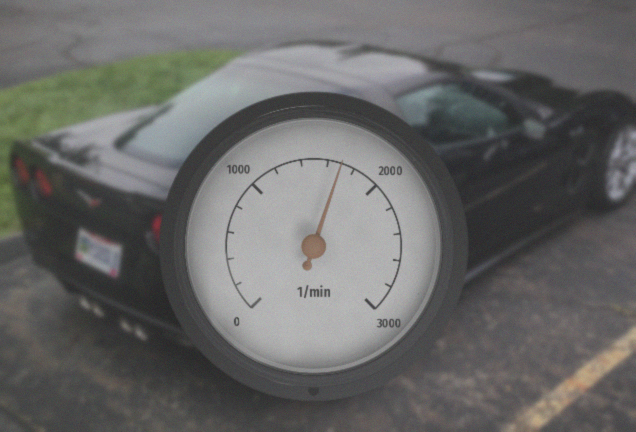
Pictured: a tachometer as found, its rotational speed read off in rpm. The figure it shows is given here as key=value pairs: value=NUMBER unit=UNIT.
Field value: value=1700 unit=rpm
